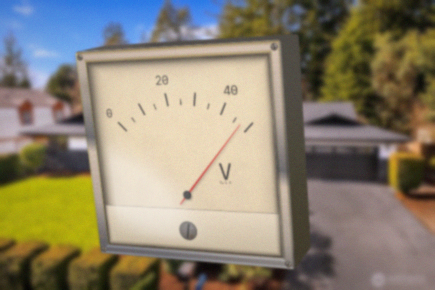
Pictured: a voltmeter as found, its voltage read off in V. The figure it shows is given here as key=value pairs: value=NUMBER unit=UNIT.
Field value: value=47.5 unit=V
